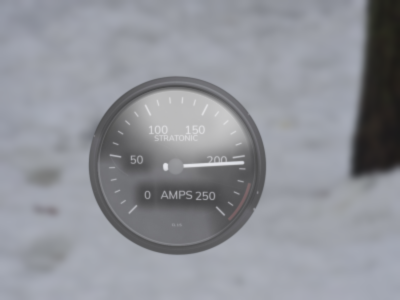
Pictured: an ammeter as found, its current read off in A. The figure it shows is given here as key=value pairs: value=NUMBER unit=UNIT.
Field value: value=205 unit=A
